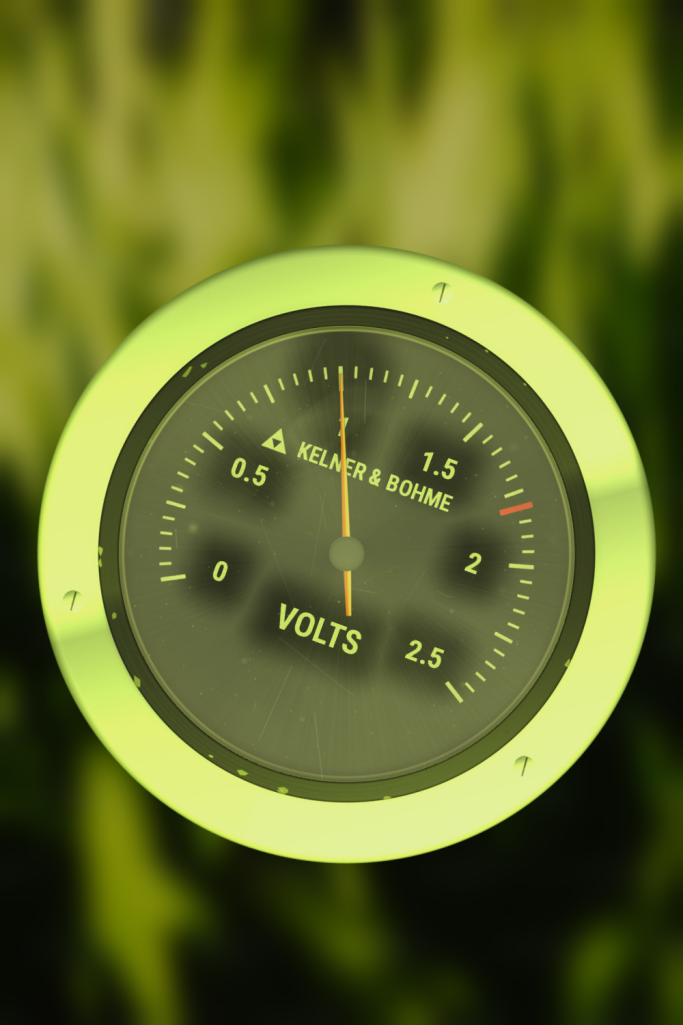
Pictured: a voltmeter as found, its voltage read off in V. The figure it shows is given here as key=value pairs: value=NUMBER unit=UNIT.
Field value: value=1 unit=V
